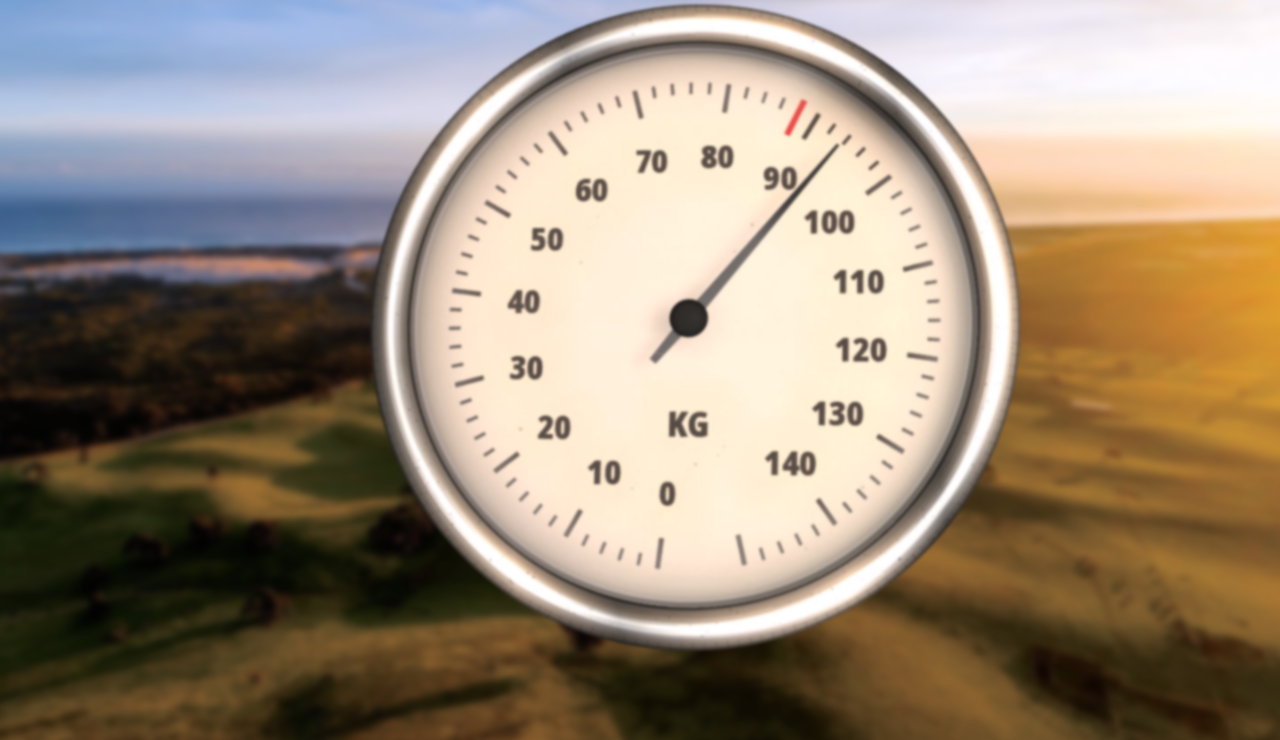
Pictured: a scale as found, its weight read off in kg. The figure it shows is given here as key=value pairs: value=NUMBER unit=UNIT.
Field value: value=94 unit=kg
